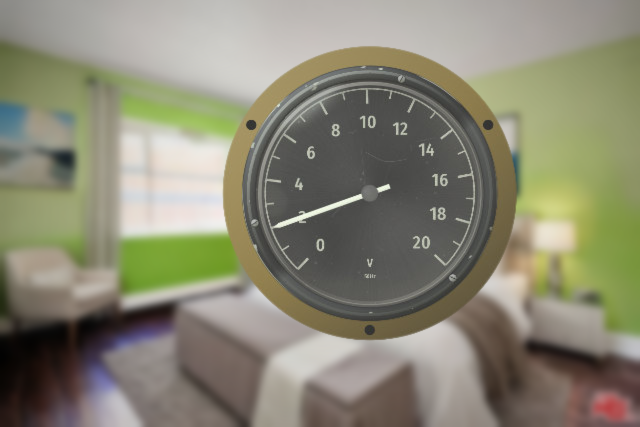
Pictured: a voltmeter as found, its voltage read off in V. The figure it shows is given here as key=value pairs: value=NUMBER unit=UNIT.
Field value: value=2 unit=V
